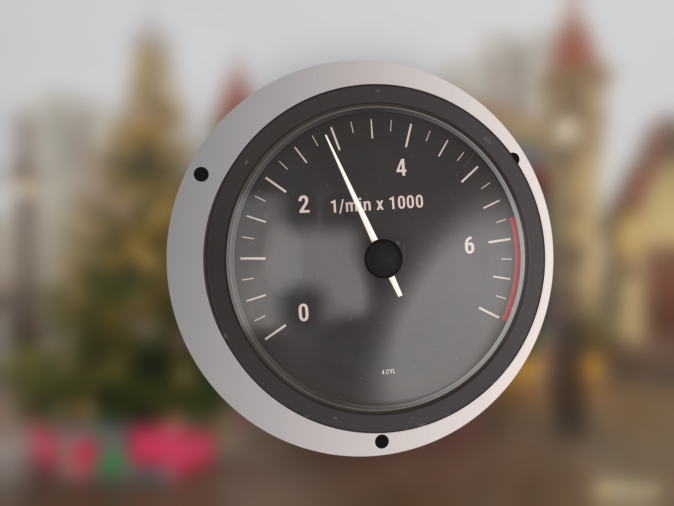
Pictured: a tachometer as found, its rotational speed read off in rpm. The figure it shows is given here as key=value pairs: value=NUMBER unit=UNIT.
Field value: value=2875 unit=rpm
